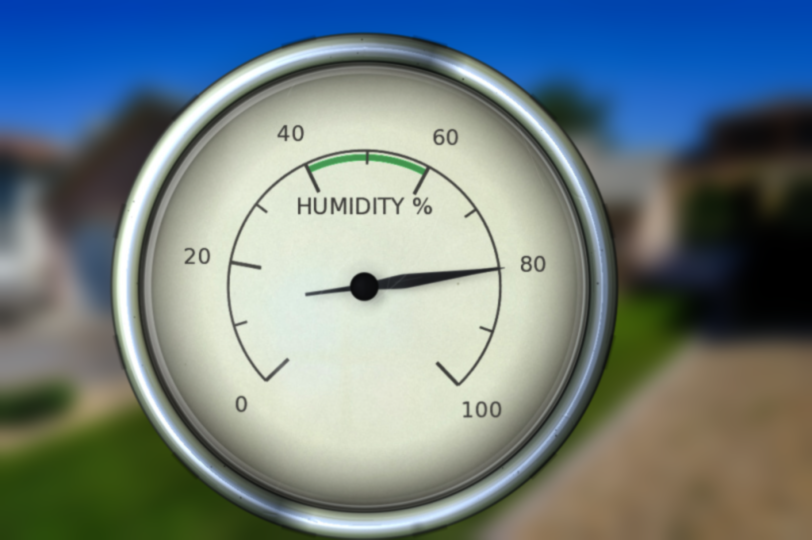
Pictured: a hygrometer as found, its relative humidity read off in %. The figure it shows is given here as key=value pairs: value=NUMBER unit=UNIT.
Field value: value=80 unit=%
